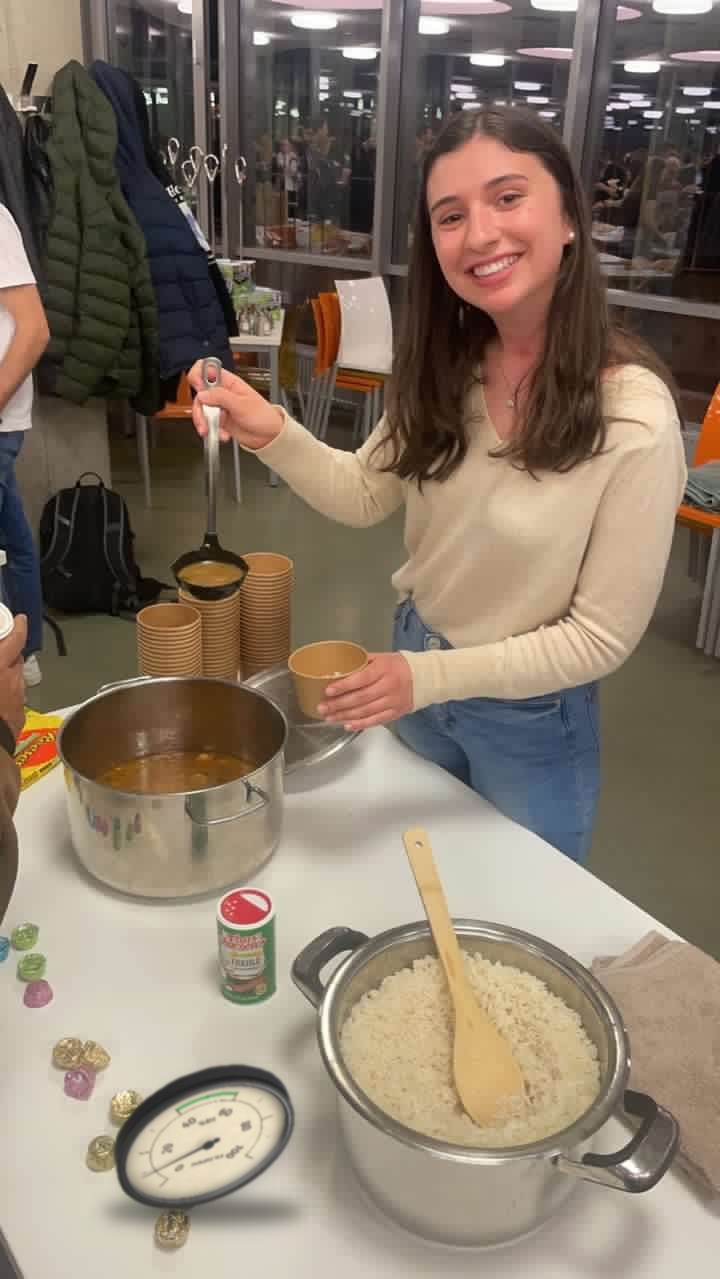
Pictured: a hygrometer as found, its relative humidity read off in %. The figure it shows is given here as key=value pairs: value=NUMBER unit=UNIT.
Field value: value=10 unit=%
